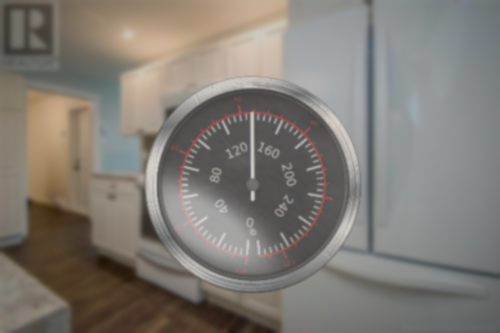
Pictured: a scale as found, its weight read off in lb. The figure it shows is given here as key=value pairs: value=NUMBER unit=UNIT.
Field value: value=140 unit=lb
